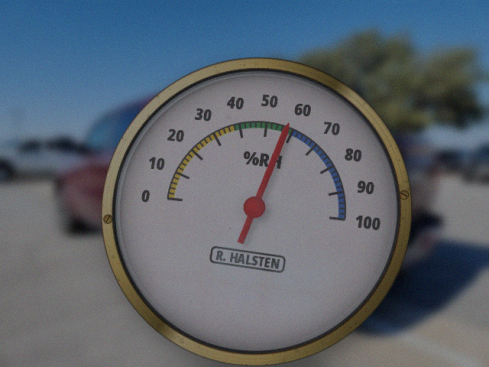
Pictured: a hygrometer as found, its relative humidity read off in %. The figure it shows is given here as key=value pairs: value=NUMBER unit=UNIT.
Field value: value=58 unit=%
